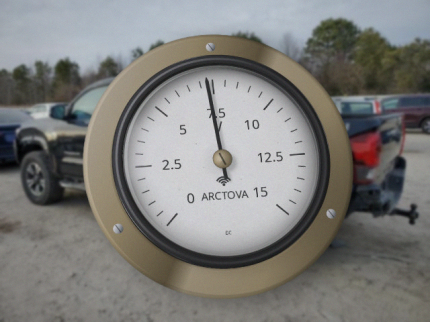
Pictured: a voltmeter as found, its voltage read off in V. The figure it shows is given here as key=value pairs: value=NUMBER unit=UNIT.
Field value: value=7.25 unit=V
